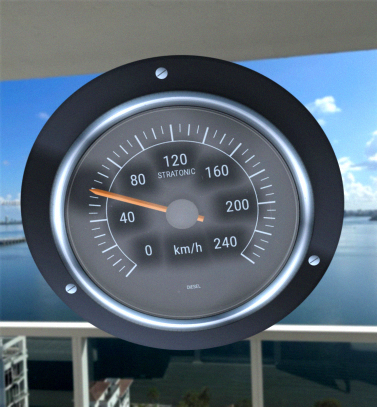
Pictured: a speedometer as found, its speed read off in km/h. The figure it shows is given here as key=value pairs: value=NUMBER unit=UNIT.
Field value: value=60 unit=km/h
